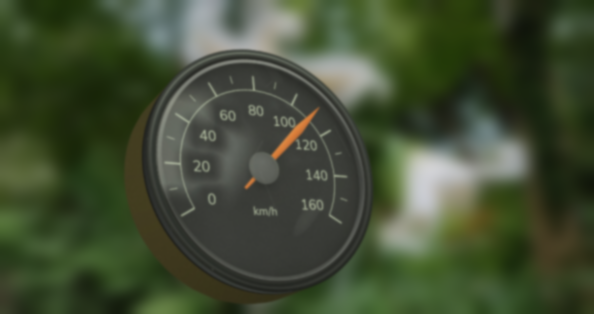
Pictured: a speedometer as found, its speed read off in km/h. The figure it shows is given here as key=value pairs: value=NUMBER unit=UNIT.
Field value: value=110 unit=km/h
